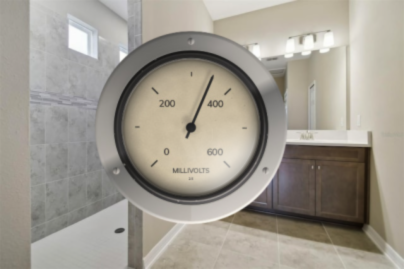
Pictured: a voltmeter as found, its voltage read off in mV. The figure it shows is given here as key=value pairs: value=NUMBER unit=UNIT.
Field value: value=350 unit=mV
